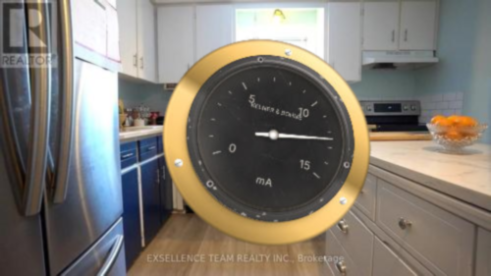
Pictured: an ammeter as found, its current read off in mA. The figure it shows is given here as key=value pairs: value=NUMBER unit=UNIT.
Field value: value=12.5 unit=mA
